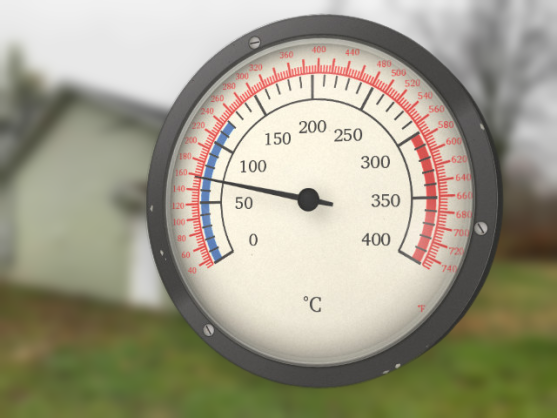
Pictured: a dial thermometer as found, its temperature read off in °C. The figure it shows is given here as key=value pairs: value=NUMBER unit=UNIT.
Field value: value=70 unit=°C
